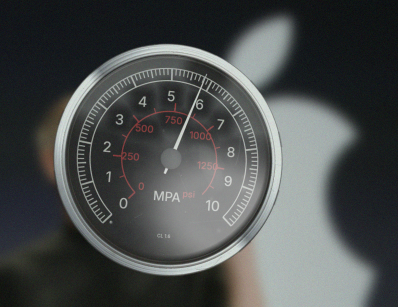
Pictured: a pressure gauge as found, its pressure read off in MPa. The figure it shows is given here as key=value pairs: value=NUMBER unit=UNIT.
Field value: value=5.8 unit=MPa
